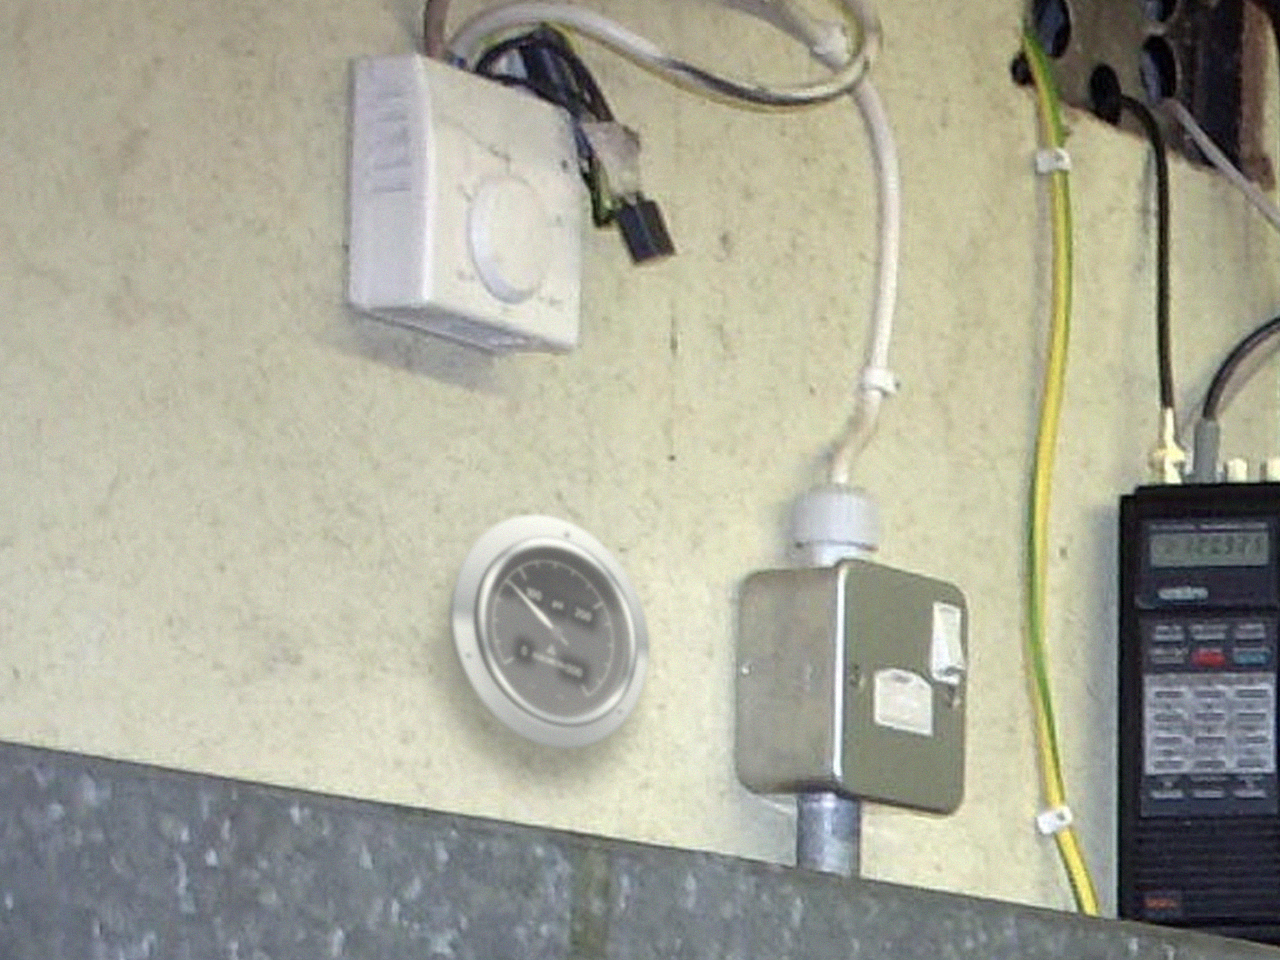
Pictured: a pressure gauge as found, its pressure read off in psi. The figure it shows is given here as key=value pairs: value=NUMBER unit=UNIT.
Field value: value=80 unit=psi
